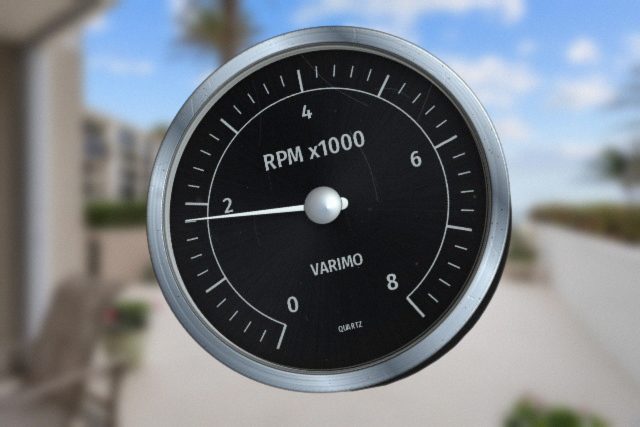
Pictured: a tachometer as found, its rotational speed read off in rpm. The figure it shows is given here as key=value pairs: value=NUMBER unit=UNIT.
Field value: value=1800 unit=rpm
